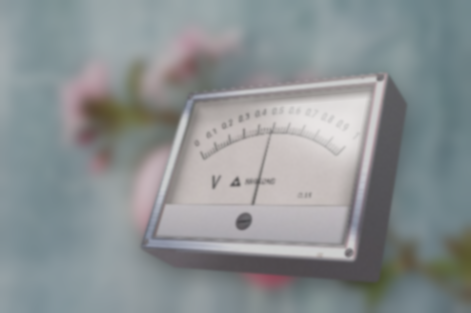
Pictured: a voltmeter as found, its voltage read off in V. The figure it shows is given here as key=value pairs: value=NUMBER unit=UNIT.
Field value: value=0.5 unit=V
